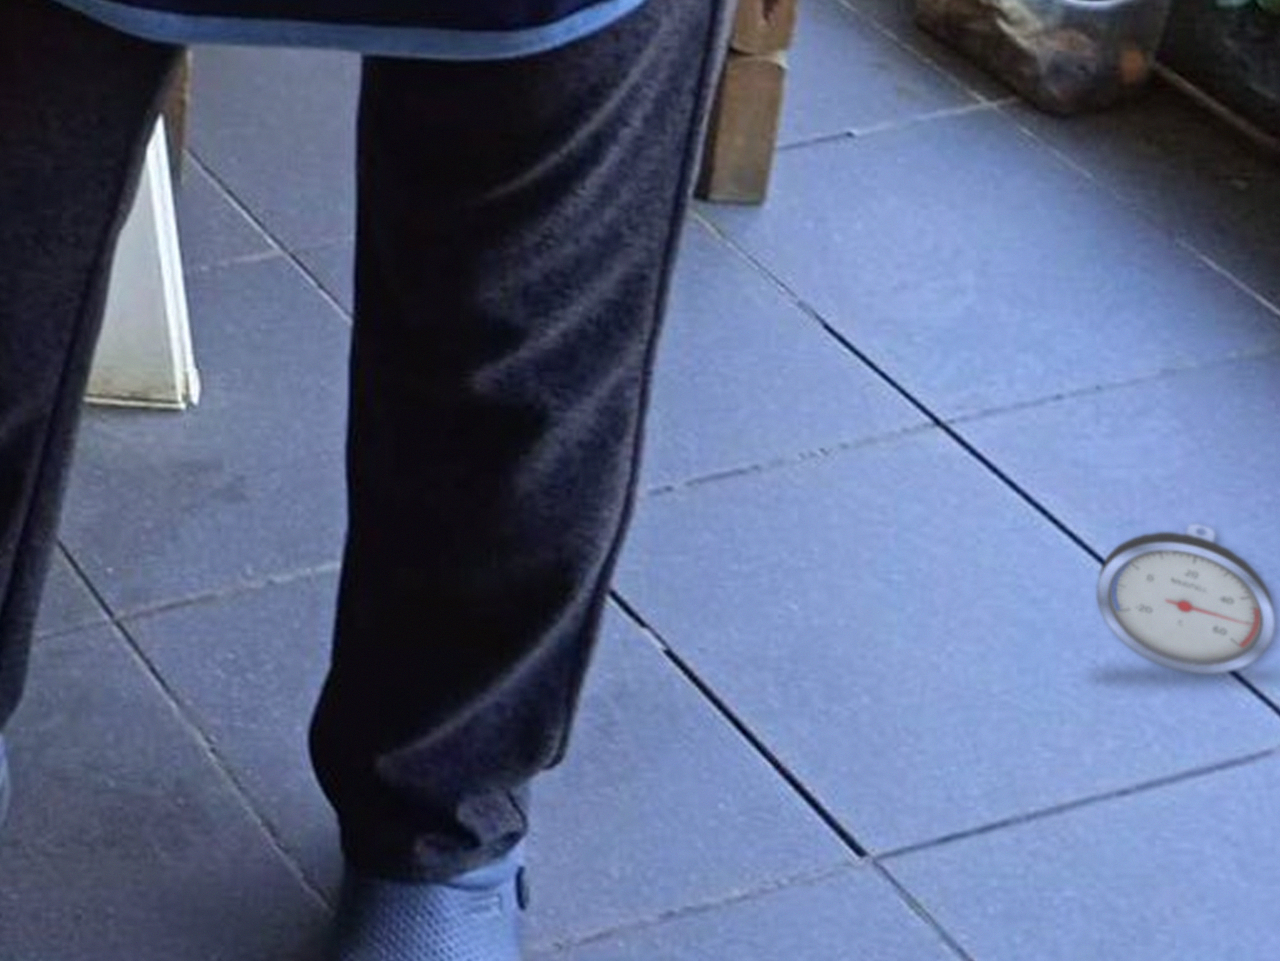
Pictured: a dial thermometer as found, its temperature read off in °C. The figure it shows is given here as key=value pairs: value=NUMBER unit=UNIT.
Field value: value=50 unit=°C
